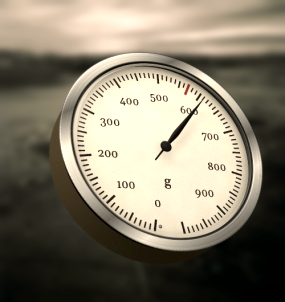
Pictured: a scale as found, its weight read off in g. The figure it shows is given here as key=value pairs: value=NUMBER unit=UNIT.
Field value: value=610 unit=g
